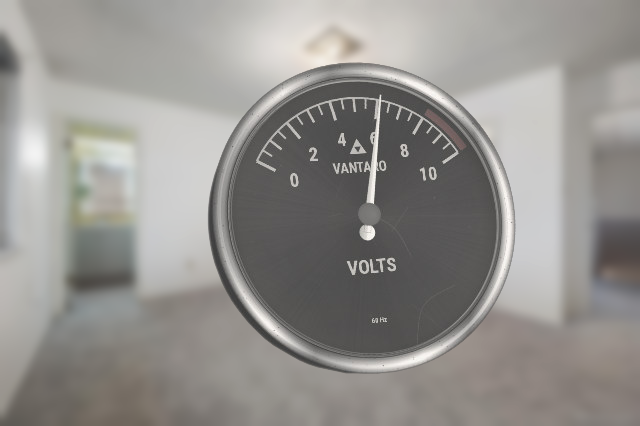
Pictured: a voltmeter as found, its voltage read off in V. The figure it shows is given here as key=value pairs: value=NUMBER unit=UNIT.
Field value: value=6 unit=V
